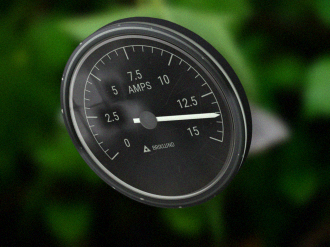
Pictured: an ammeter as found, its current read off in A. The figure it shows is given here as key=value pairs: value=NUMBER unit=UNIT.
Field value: value=13.5 unit=A
